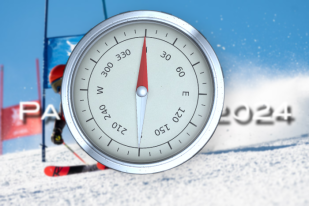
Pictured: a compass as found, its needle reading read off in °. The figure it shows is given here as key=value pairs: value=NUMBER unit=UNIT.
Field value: value=0 unit=°
